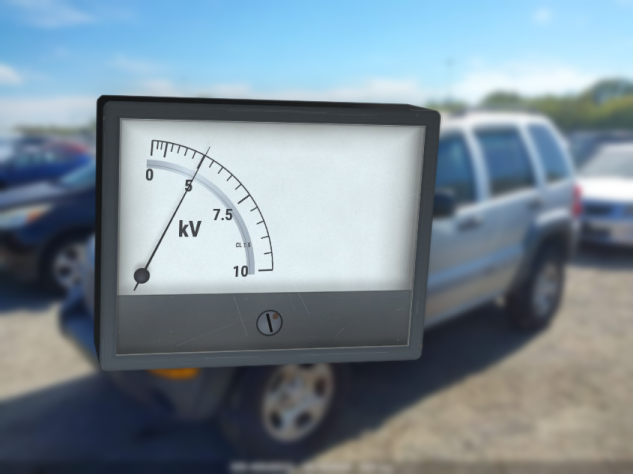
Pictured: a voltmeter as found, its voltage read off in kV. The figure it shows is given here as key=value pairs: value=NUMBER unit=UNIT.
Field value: value=5 unit=kV
